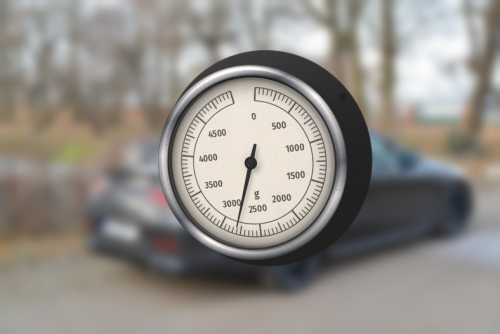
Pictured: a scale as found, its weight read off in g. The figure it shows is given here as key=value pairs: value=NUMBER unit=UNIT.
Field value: value=2800 unit=g
